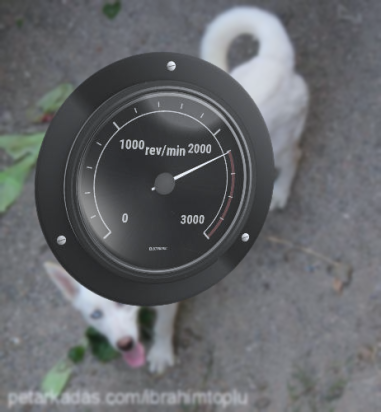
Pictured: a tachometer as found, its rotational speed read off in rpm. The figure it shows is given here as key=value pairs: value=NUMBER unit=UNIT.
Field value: value=2200 unit=rpm
